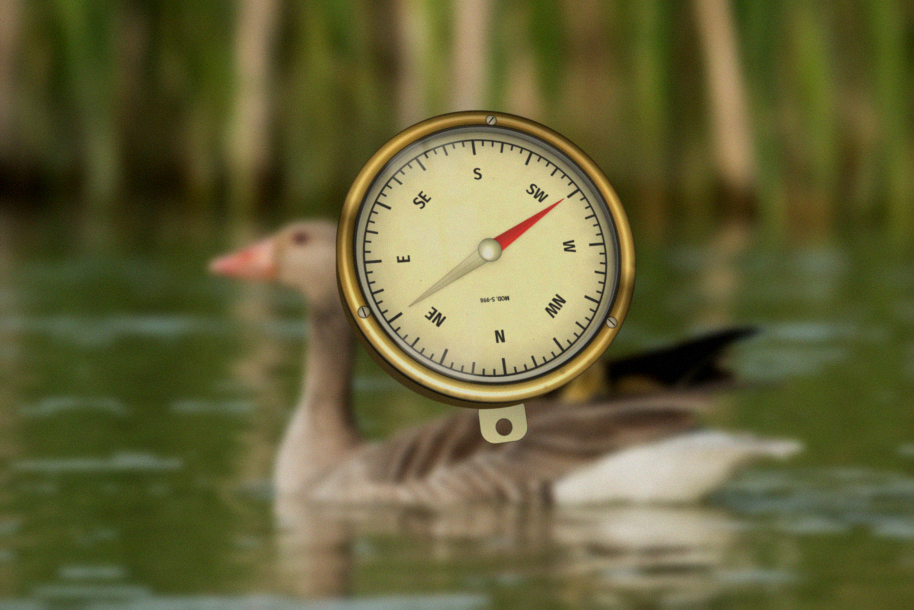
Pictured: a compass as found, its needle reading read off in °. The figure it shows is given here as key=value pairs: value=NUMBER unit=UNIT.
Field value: value=240 unit=°
